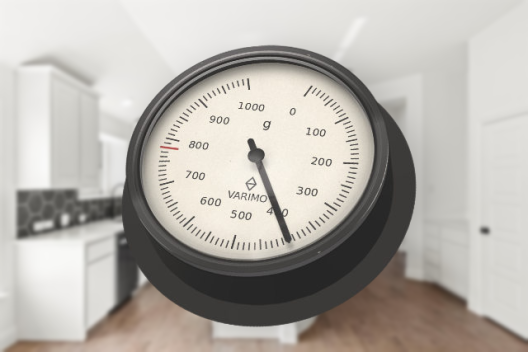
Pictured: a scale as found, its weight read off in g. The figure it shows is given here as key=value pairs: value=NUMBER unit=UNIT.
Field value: value=400 unit=g
